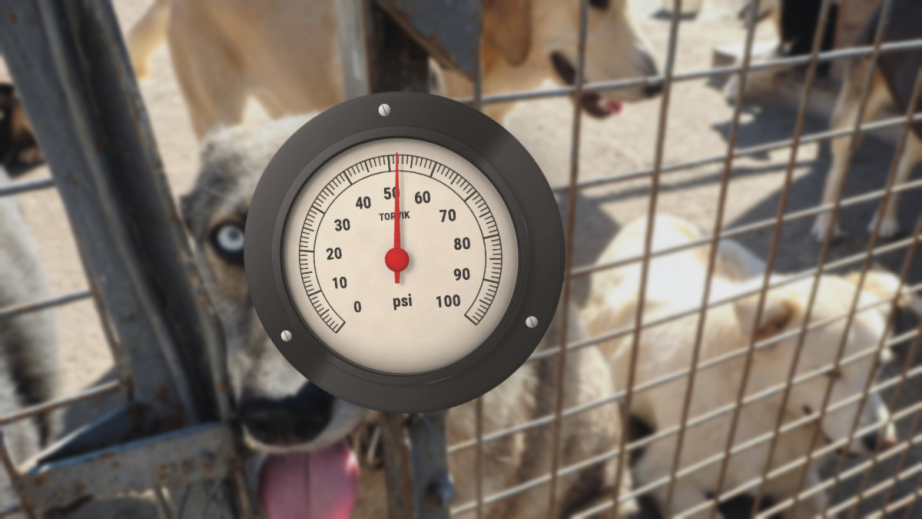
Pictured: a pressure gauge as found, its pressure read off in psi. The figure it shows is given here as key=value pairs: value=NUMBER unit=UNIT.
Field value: value=52 unit=psi
